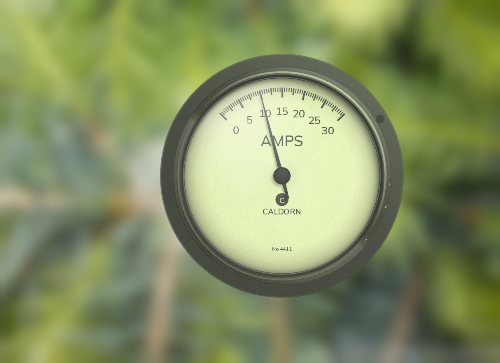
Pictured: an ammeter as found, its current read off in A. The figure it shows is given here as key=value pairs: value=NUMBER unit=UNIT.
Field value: value=10 unit=A
